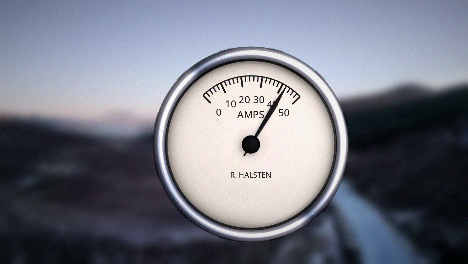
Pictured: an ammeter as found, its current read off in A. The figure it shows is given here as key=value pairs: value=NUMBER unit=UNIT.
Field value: value=42 unit=A
